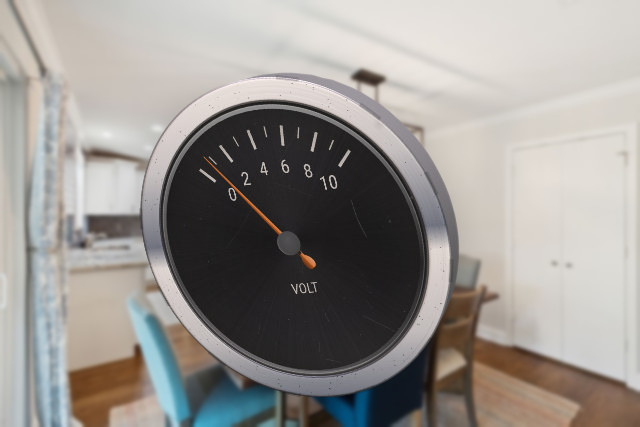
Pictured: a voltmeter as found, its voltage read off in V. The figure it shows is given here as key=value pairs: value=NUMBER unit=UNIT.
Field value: value=1 unit=V
